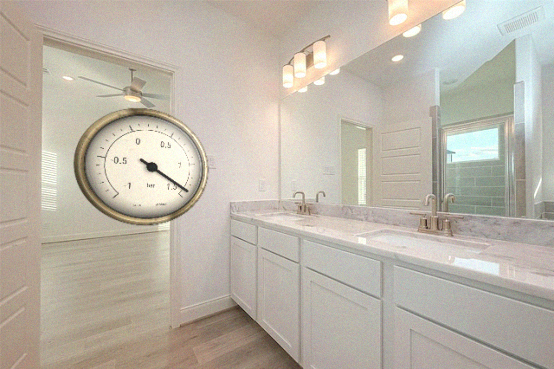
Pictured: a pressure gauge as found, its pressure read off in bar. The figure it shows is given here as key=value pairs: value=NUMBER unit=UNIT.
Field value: value=1.4 unit=bar
